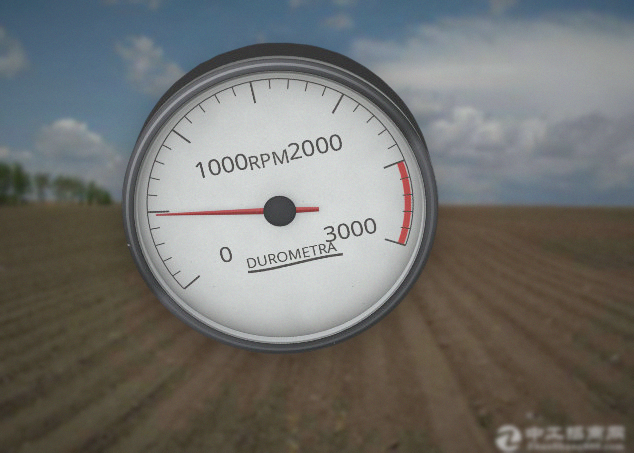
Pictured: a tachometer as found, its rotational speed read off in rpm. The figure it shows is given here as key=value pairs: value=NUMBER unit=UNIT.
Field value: value=500 unit=rpm
